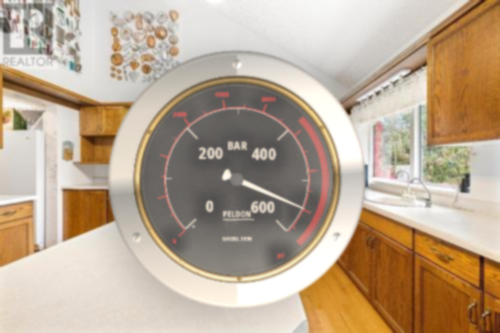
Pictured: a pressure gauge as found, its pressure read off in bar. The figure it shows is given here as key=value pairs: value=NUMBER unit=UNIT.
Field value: value=550 unit=bar
